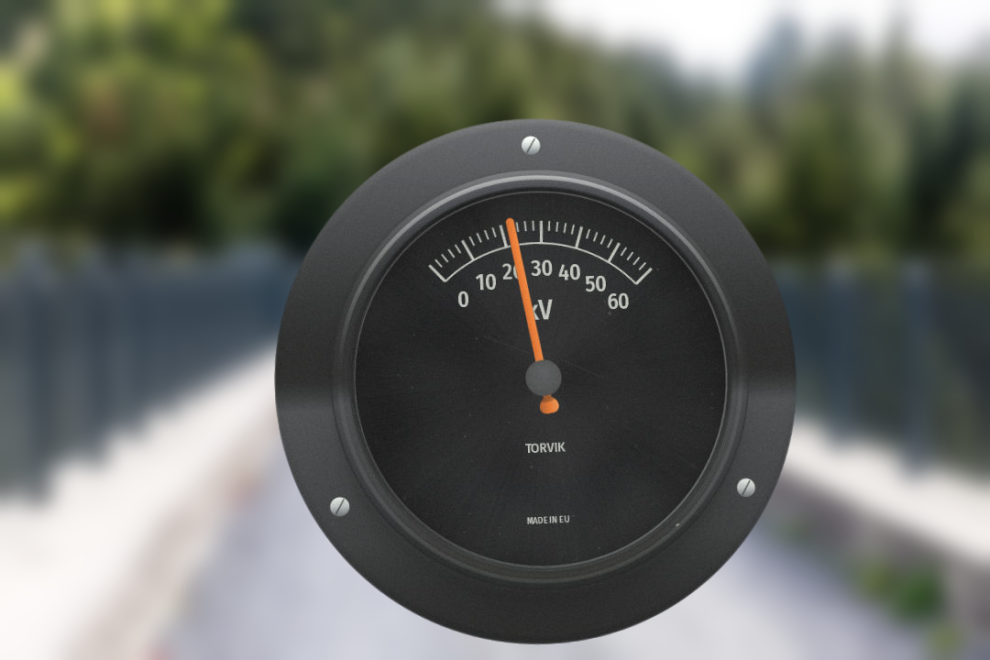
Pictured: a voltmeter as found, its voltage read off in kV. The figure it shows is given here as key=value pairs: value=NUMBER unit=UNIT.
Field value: value=22 unit=kV
